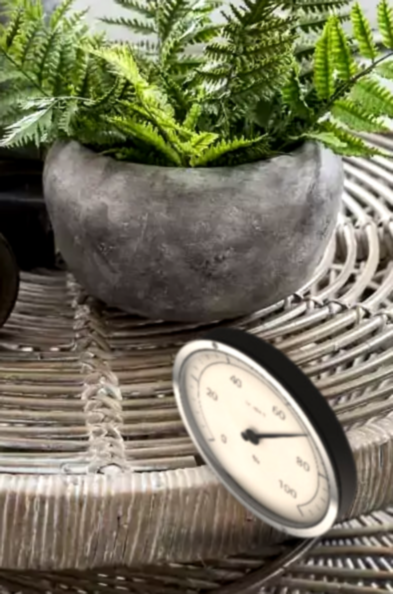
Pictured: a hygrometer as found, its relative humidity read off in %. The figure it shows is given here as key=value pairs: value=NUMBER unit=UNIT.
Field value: value=68 unit=%
